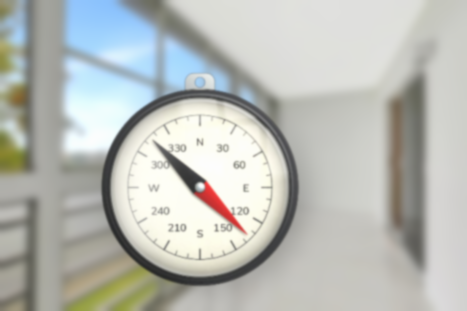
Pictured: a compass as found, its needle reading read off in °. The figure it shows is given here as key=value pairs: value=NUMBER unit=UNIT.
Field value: value=135 unit=°
